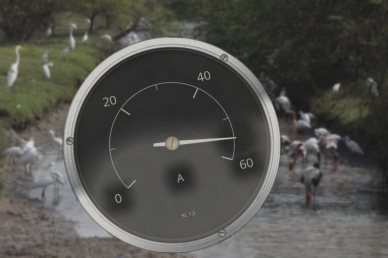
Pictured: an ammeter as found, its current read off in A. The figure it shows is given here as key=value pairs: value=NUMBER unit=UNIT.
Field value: value=55 unit=A
